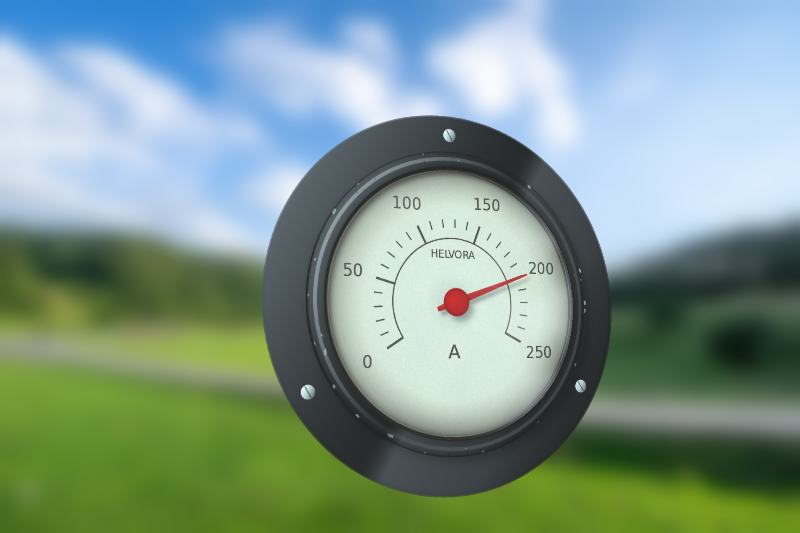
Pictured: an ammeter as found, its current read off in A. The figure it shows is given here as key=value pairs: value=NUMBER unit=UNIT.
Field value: value=200 unit=A
